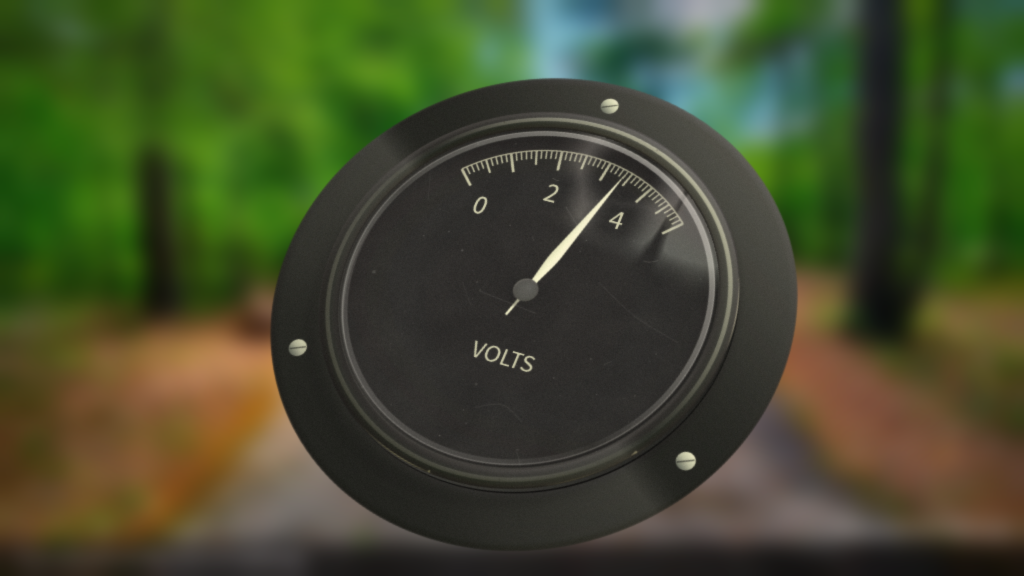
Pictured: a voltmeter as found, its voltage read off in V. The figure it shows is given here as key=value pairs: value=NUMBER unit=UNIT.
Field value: value=3.5 unit=V
